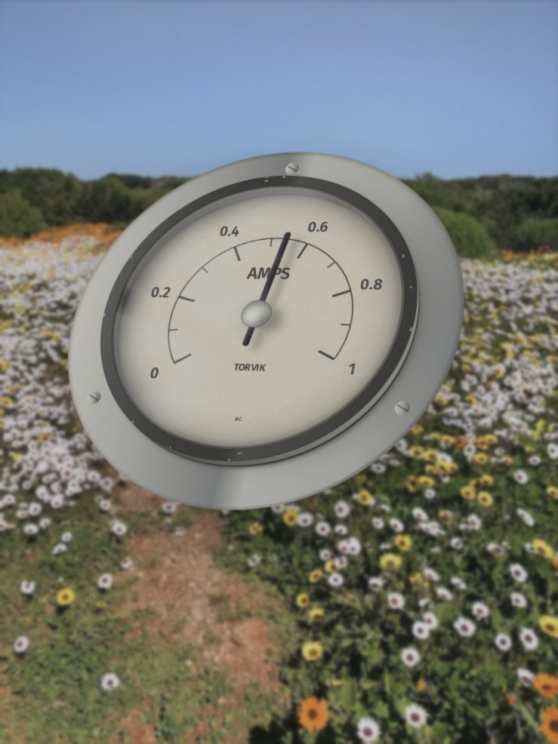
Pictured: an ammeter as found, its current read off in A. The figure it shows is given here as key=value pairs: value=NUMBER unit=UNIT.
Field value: value=0.55 unit=A
